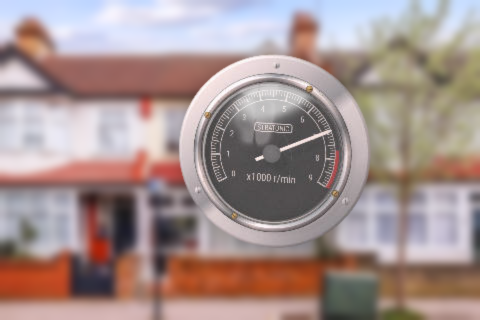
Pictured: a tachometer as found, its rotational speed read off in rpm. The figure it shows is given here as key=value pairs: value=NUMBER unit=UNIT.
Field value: value=7000 unit=rpm
